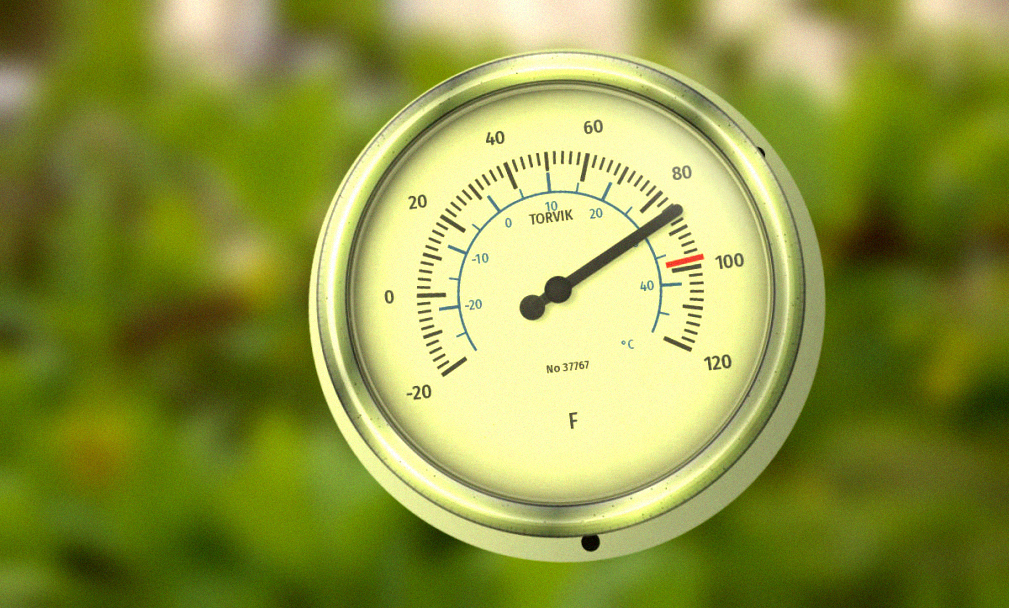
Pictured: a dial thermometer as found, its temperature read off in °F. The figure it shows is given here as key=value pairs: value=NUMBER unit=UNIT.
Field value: value=86 unit=°F
